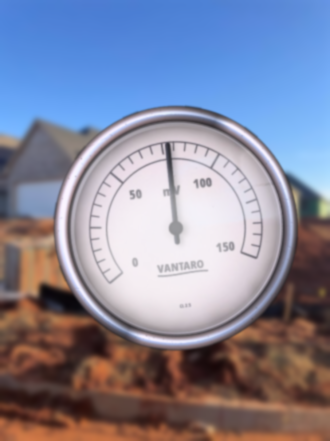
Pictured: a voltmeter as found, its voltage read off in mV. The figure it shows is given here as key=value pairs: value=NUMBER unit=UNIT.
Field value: value=77.5 unit=mV
